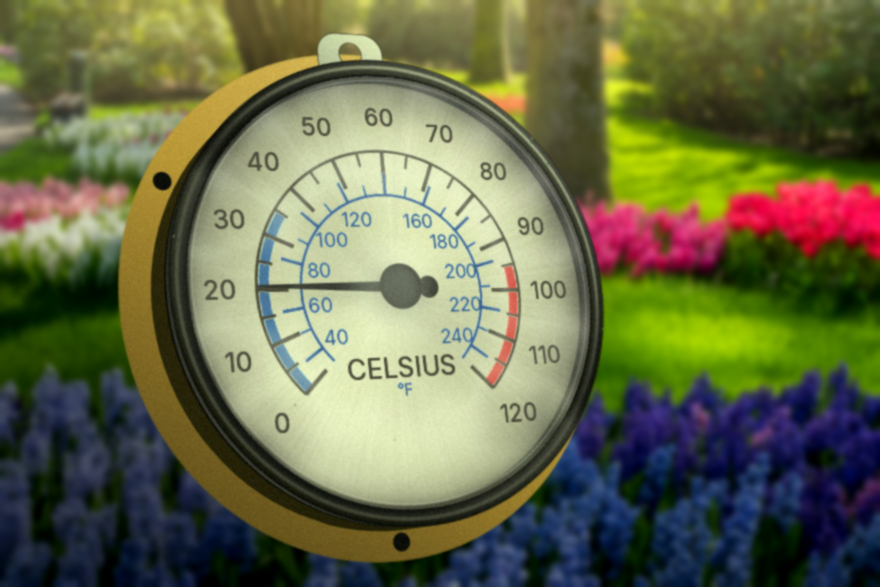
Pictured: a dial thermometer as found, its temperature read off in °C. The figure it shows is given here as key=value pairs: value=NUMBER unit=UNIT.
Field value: value=20 unit=°C
